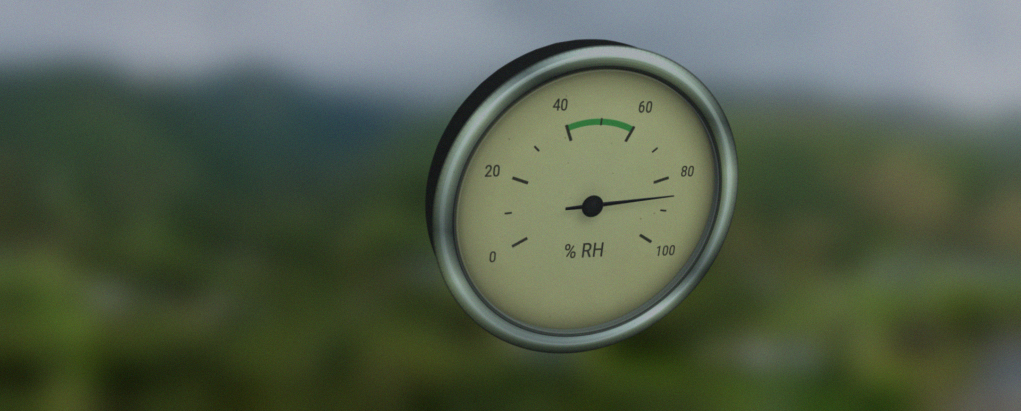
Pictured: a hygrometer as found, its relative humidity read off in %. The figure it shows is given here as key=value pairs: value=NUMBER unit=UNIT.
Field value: value=85 unit=%
